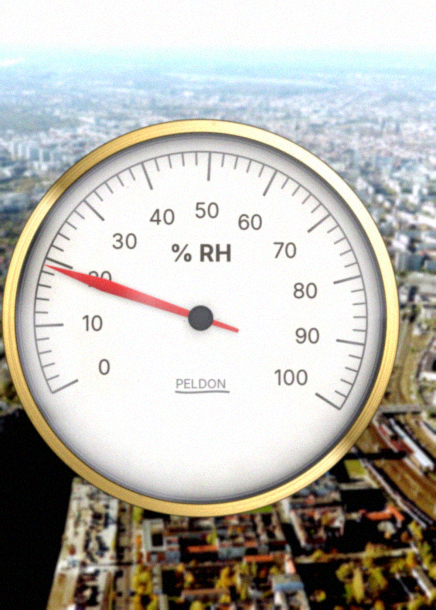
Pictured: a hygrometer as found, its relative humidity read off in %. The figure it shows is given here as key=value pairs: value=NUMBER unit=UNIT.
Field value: value=19 unit=%
